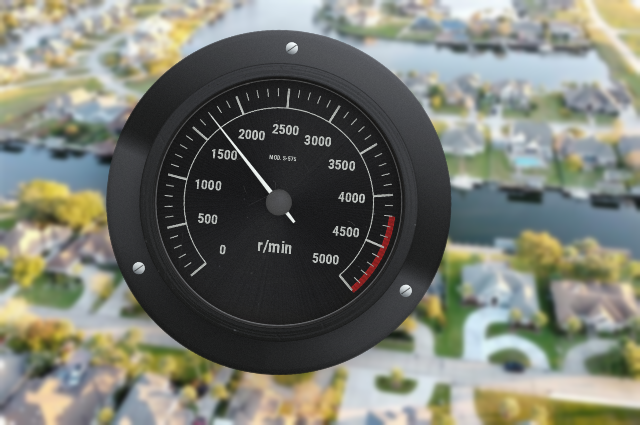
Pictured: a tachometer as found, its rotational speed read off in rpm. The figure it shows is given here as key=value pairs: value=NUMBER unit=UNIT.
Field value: value=1700 unit=rpm
